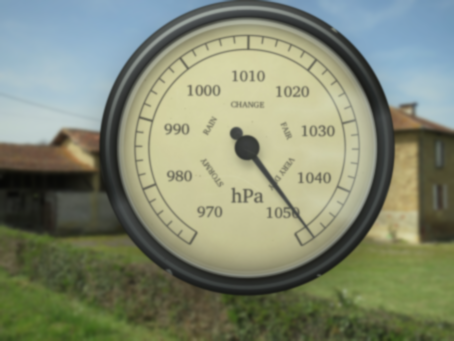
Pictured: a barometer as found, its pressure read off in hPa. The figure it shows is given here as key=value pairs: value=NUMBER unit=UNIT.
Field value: value=1048 unit=hPa
